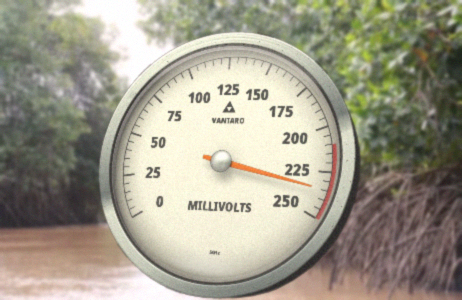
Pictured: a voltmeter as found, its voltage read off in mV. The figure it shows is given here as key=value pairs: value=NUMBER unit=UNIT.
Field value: value=235 unit=mV
